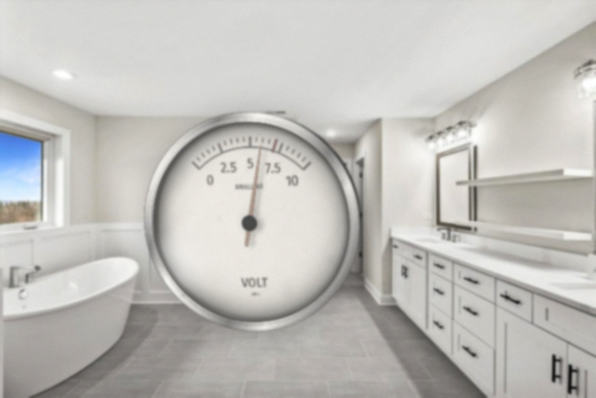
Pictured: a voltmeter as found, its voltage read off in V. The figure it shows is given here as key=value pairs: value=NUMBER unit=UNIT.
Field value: value=6 unit=V
